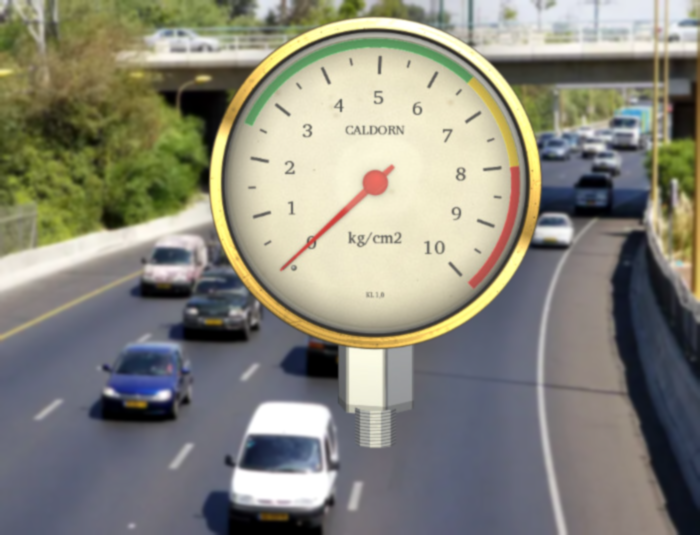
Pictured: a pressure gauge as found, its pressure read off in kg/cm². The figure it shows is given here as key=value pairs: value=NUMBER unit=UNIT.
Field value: value=0 unit=kg/cm²
